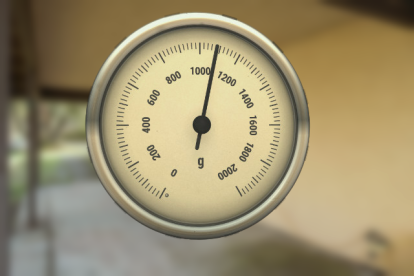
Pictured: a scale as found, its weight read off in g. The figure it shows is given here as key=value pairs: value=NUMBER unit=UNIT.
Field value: value=1080 unit=g
